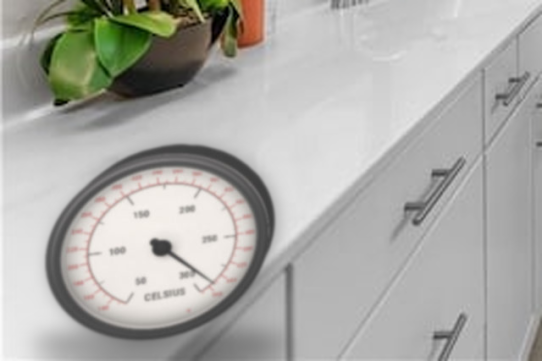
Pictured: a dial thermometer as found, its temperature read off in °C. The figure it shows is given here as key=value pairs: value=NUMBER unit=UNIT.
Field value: value=287.5 unit=°C
